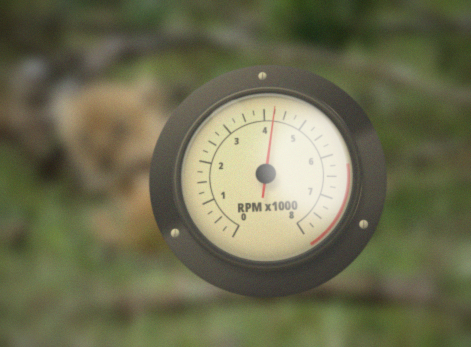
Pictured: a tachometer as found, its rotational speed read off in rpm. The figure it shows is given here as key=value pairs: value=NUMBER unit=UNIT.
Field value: value=4250 unit=rpm
